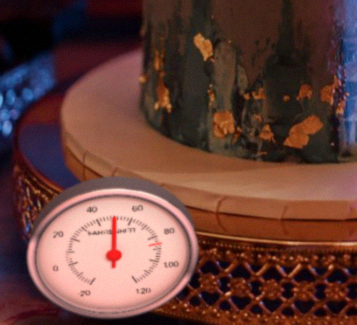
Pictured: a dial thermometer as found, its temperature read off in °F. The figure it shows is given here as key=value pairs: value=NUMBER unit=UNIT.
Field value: value=50 unit=°F
